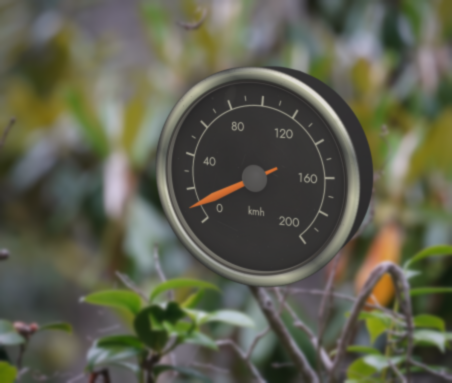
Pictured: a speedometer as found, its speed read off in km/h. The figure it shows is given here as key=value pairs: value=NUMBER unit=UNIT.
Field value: value=10 unit=km/h
